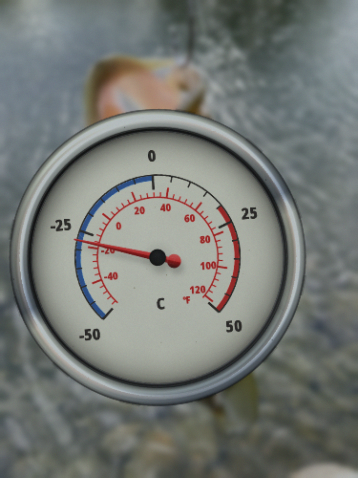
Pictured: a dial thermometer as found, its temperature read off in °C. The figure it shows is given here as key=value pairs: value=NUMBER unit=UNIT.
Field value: value=-27.5 unit=°C
